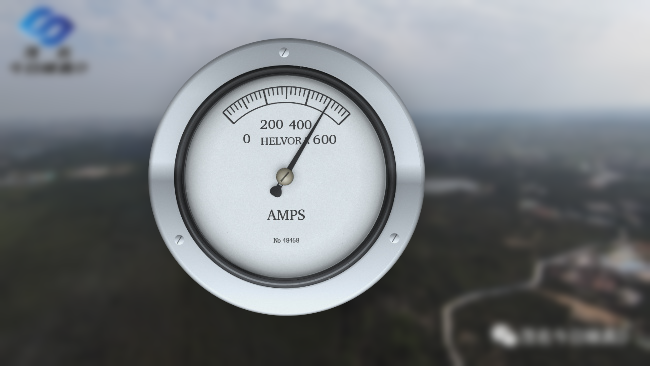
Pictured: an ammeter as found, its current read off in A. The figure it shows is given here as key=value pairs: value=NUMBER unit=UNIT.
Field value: value=500 unit=A
